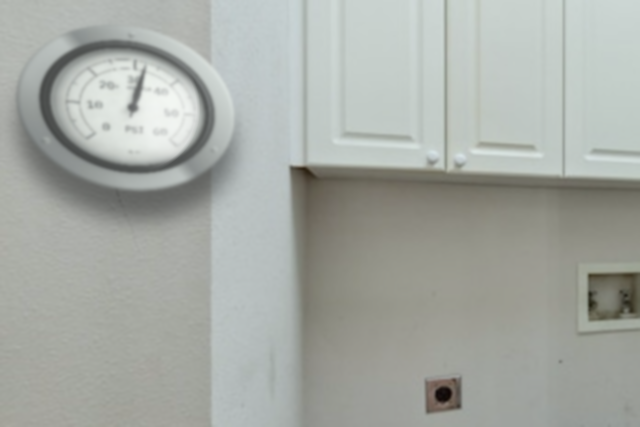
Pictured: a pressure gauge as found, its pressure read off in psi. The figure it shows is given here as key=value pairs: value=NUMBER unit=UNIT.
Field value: value=32.5 unit=psi
